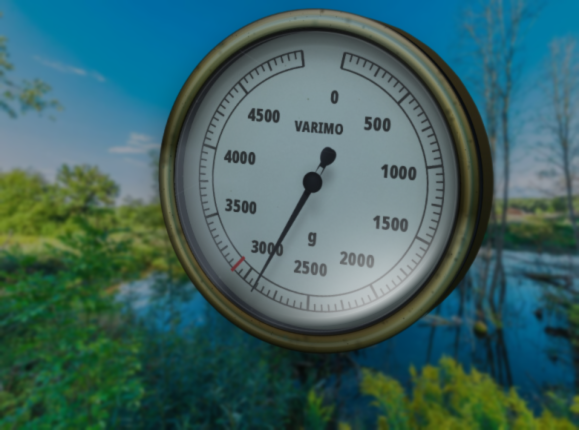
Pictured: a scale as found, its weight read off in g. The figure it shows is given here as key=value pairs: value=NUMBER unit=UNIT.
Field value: value=2900 unit=g
